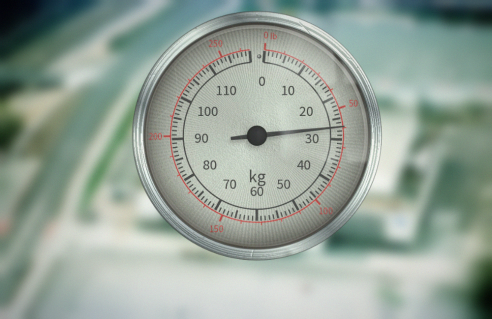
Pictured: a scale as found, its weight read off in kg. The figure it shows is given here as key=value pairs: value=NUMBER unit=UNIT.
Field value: value=27 unit=kg
